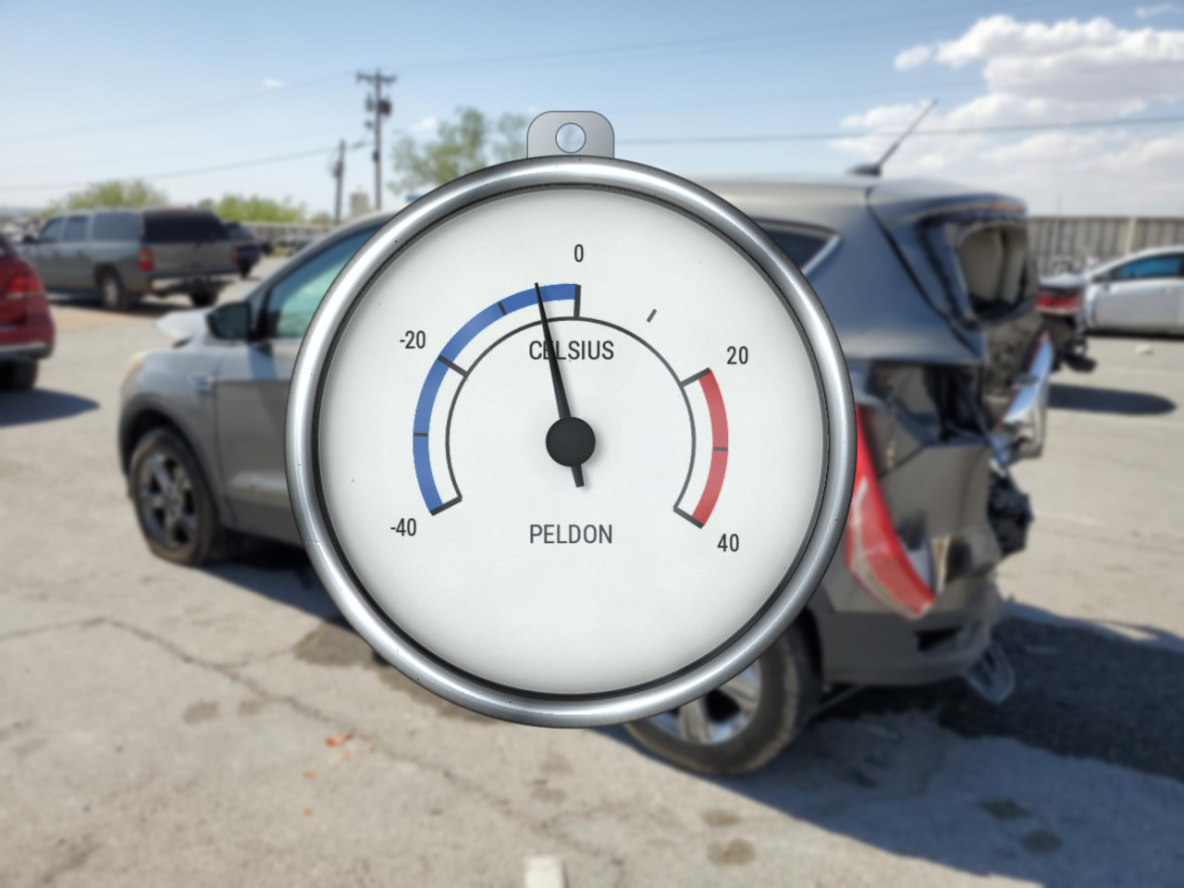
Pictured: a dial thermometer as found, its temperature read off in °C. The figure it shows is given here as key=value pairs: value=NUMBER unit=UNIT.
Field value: value=-5 unit=°C
